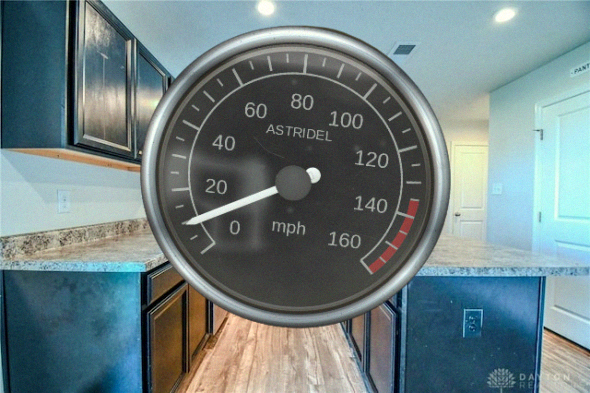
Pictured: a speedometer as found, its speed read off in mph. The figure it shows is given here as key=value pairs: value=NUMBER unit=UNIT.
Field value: value=10 unit=mph
